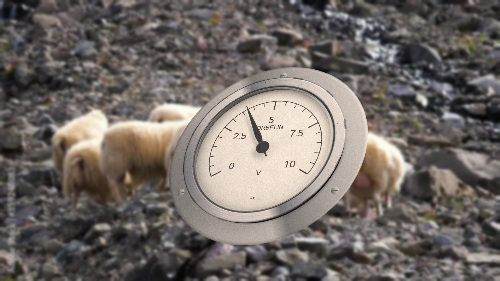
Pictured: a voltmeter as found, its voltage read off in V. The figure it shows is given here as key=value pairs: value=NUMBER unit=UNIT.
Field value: value=3.75 unit=V
